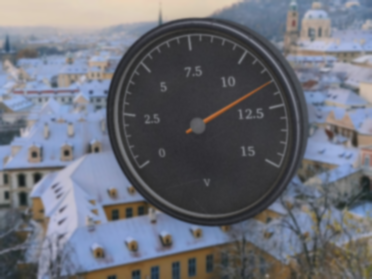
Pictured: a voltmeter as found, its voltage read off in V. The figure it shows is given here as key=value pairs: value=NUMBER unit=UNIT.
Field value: value=11.5 unit=V
